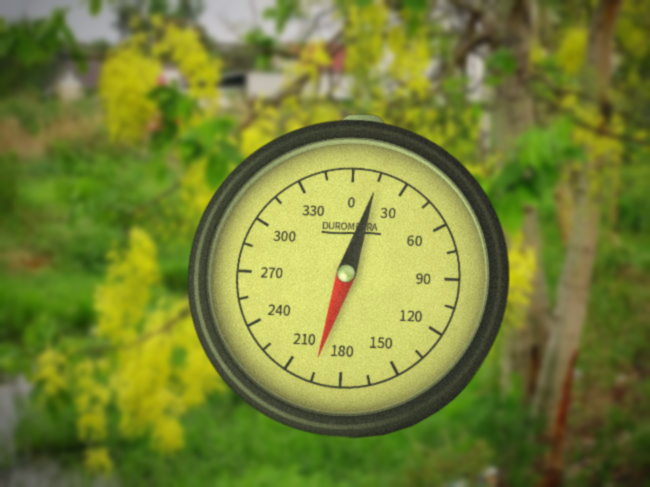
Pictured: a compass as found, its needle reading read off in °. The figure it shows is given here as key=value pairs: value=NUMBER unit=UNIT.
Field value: value=195 unit=°
